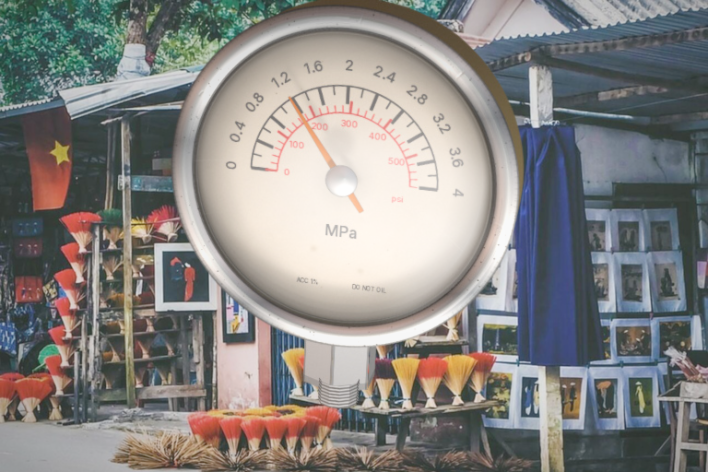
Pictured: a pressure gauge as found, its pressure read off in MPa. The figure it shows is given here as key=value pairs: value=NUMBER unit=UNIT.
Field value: value=1.2 unit=MPa
